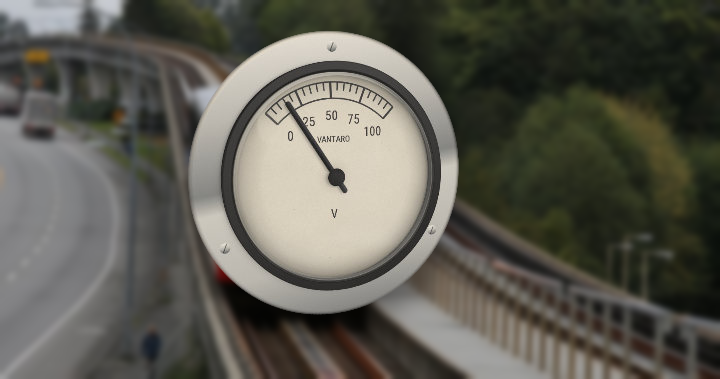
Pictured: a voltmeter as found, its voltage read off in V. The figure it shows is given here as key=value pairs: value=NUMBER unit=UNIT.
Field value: value=15 unit=V
